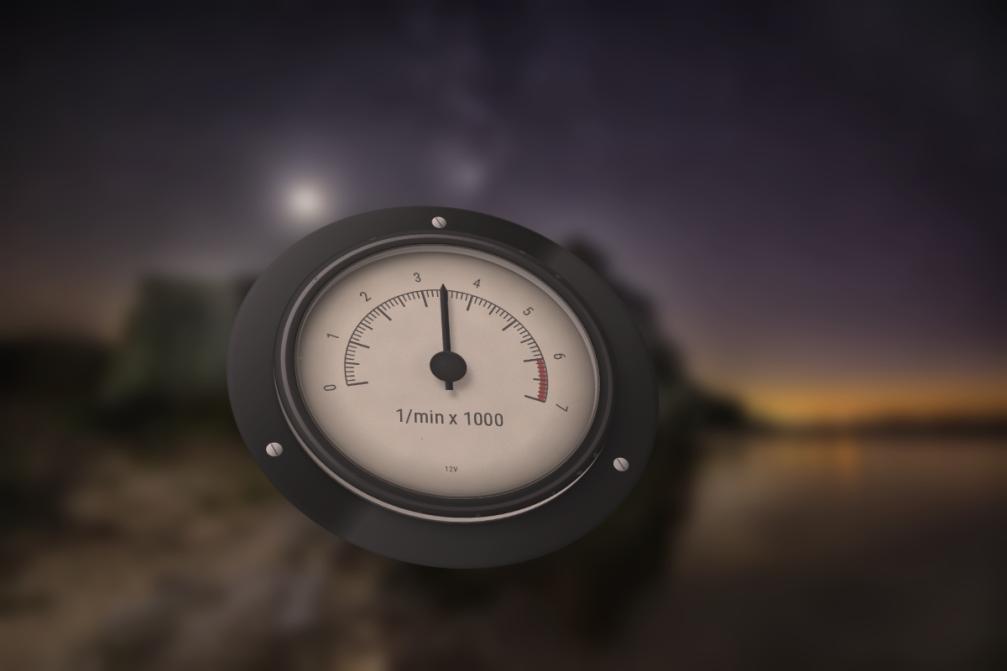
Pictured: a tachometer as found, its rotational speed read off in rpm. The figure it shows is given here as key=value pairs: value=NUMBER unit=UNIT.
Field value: value=3400 unit=rpm
